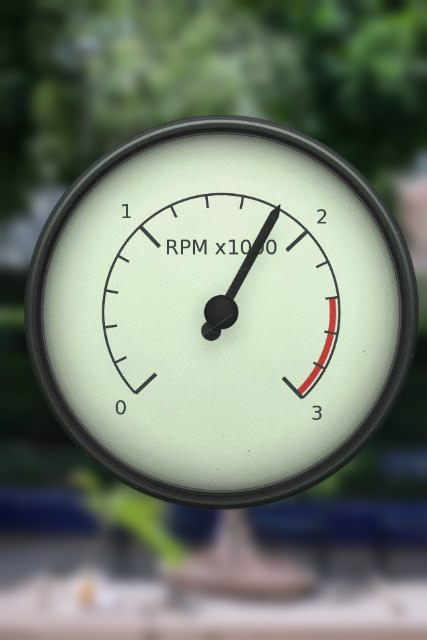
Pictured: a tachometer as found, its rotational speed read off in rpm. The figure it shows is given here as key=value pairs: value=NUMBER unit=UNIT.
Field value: value=1800 unit=rpm
